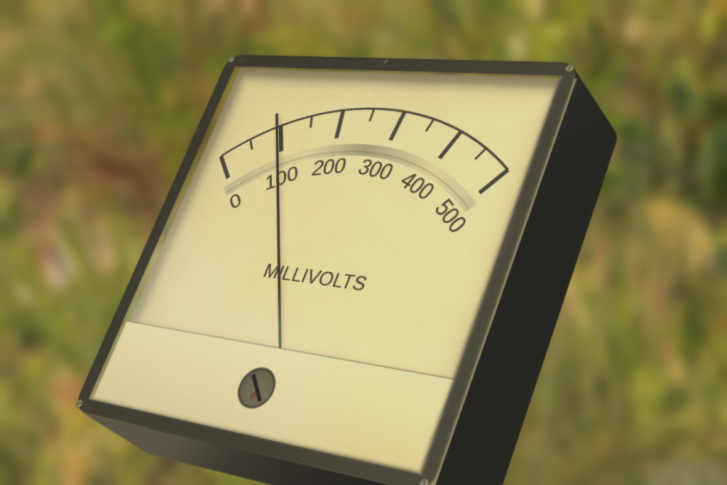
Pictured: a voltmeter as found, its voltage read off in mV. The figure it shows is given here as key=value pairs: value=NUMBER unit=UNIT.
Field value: value=100 unit=mV
